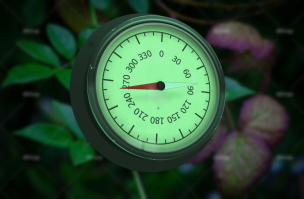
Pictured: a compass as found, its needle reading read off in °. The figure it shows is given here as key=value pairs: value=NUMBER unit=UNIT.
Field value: value=260 unit=°
